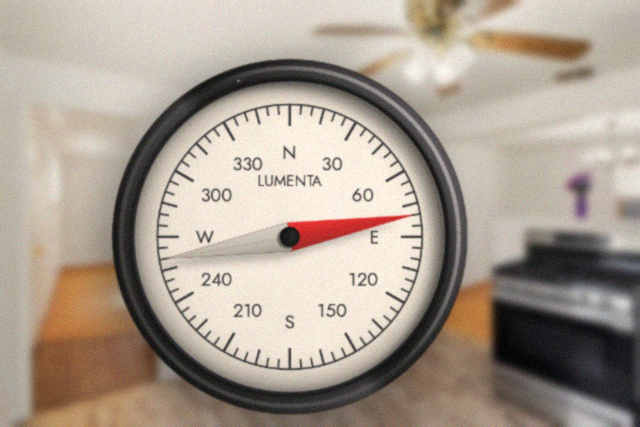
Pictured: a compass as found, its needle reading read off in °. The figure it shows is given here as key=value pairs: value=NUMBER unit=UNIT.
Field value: value=80 unit=°
